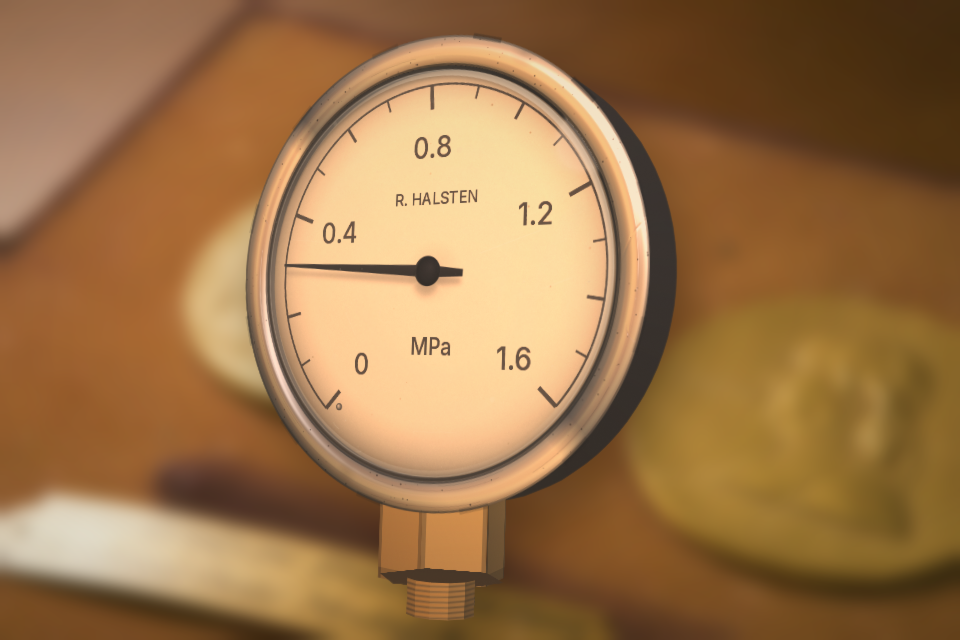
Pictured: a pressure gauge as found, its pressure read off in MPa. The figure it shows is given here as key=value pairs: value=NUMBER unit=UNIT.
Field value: value=0.3 unit=MPa
